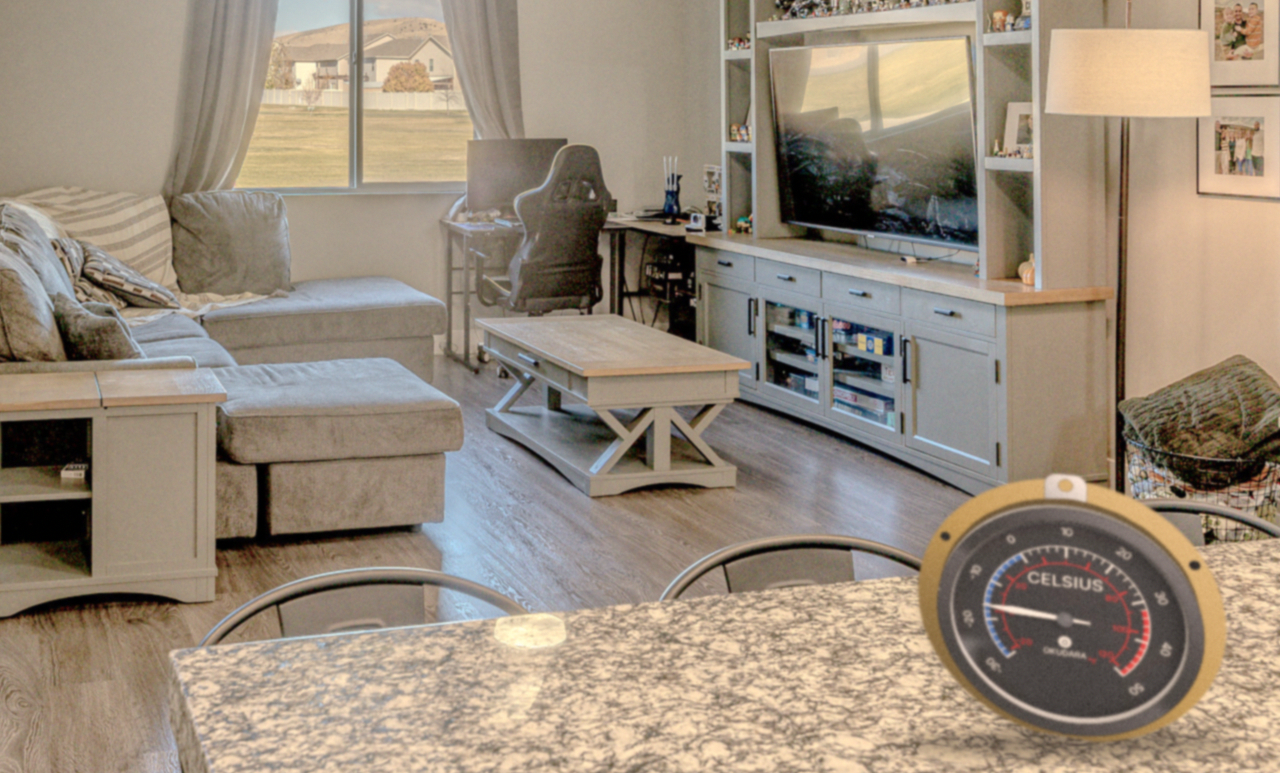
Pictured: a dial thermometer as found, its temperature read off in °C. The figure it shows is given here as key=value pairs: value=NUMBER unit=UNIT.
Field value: value=-16 unit=°C
